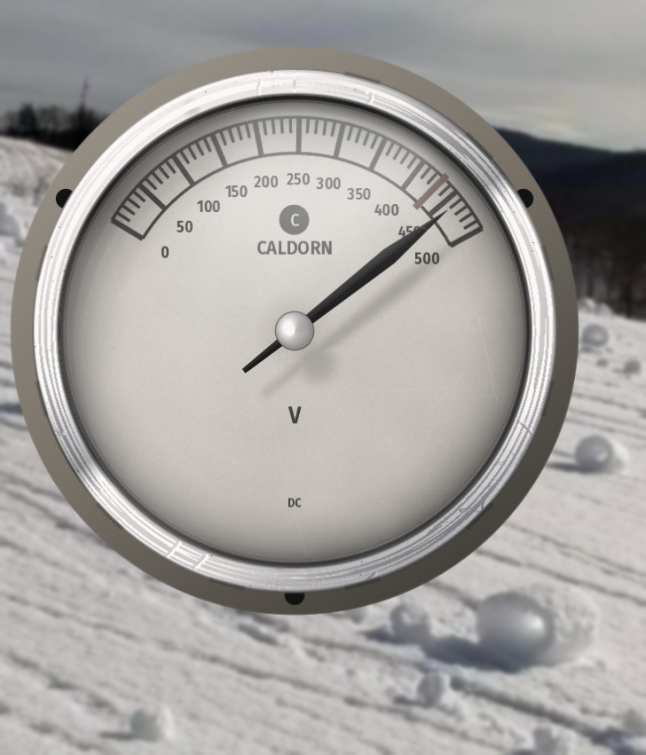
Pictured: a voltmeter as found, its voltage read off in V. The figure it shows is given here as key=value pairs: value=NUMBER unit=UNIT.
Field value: value=460 unit=V
